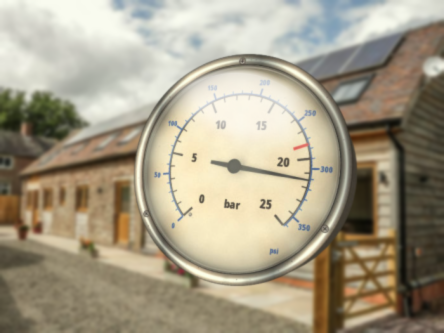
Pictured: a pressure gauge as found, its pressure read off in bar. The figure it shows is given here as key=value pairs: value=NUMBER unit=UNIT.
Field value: value=21.5 unit=bar
